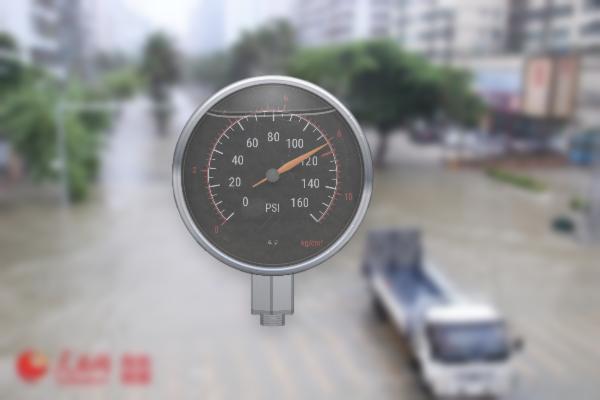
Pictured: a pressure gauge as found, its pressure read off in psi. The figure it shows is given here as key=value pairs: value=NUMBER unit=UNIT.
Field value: value=115 unit=psi
